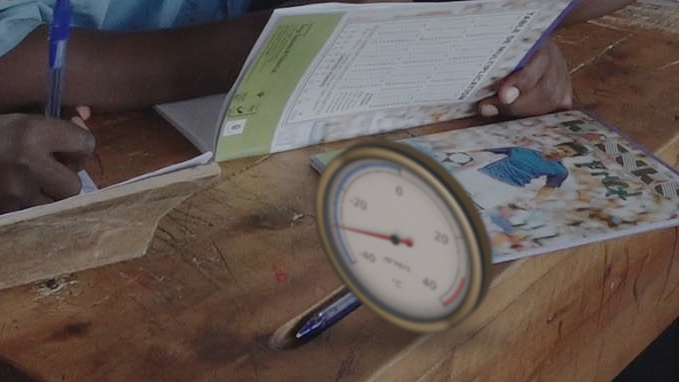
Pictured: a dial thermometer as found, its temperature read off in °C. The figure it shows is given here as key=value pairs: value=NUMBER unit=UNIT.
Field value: value=-30 unit=°C
